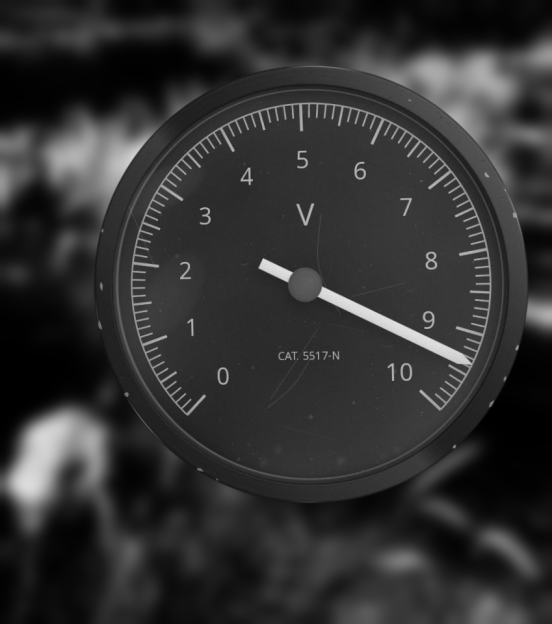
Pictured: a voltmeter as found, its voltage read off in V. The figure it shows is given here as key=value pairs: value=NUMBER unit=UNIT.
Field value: value=9.35 unit=V
